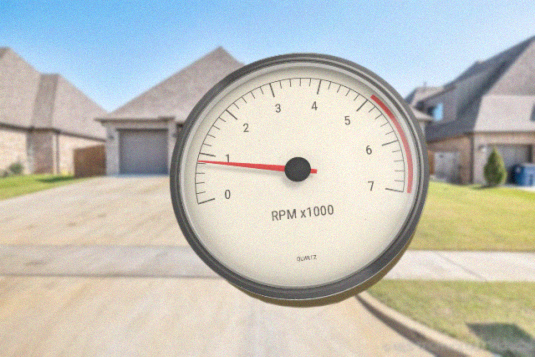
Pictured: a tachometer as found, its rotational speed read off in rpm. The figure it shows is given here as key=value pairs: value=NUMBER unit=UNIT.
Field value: value=800 unit=rpm
